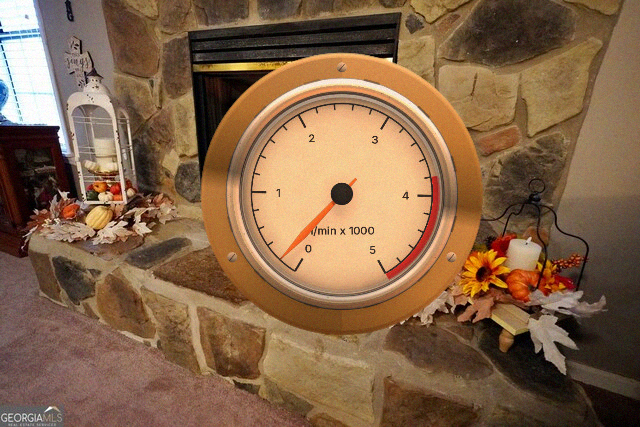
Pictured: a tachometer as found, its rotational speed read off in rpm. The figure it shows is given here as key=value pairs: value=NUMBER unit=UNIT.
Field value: value=200 unit=rpm
